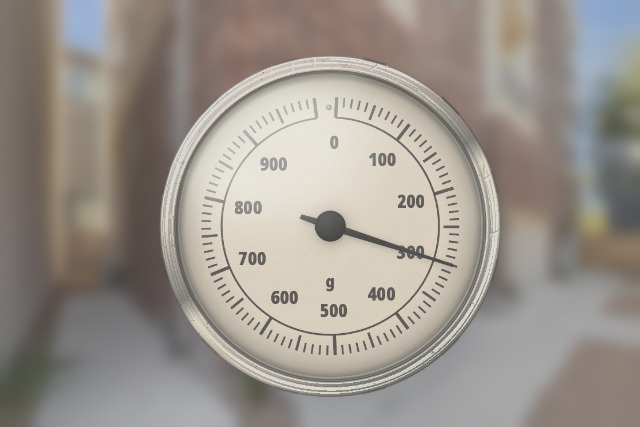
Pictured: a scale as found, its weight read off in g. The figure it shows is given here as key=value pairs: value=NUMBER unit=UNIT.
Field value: value=300 unit=g
